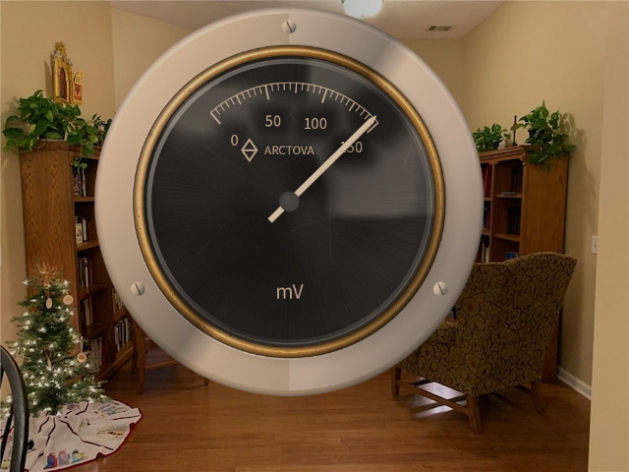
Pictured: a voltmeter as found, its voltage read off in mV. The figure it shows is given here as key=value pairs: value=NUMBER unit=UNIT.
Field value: value=145 unit=mV
